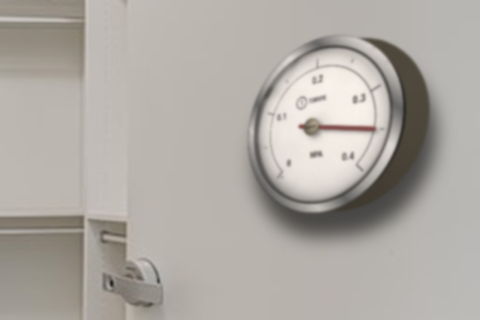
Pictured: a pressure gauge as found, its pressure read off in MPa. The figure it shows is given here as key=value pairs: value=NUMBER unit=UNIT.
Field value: value=0.35 unit=MPa
